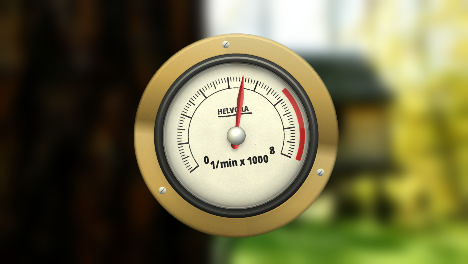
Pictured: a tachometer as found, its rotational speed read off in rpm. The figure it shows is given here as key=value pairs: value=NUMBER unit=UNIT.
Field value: value=4500 unit=rpm
